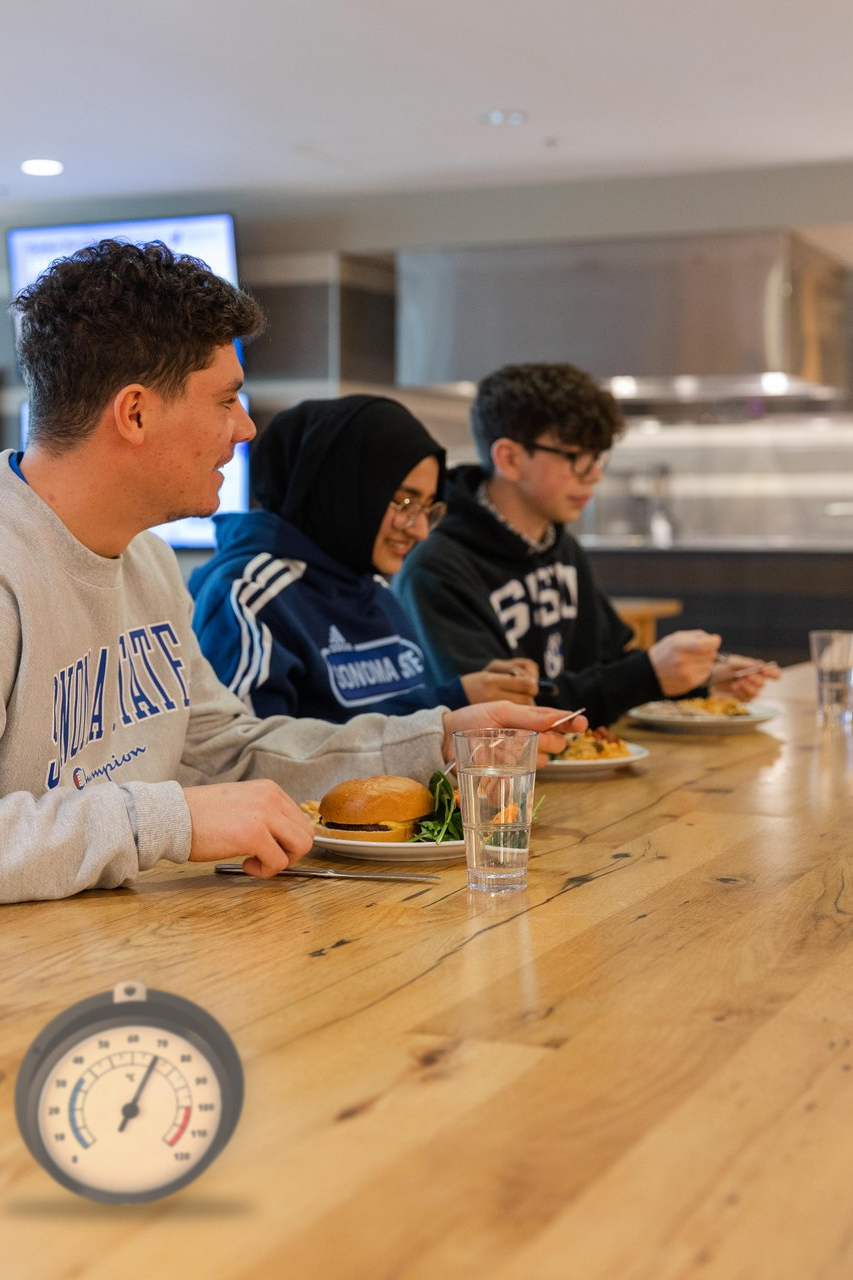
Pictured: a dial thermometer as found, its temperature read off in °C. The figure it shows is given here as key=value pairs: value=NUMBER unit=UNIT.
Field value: value=70 unit=°C
